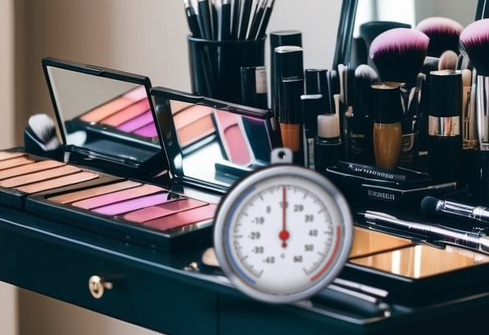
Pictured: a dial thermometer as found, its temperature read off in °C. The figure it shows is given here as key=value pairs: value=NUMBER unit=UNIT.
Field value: value=10 unit=°C
